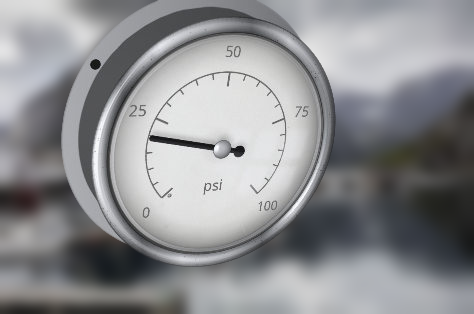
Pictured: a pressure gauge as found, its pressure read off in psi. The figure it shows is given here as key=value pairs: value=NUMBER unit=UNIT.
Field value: value=20 unit=psi
